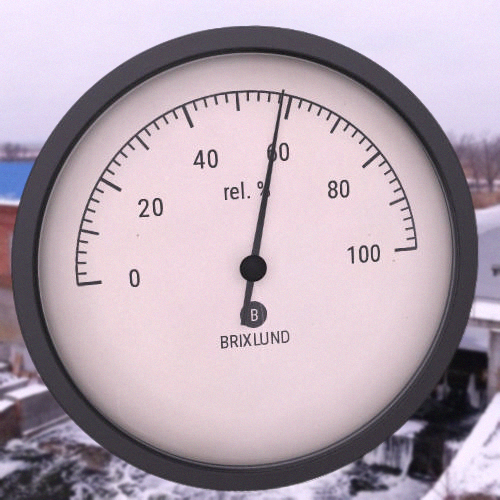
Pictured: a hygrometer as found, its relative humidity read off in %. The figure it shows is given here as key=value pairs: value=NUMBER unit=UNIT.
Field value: value=58 unit=%
